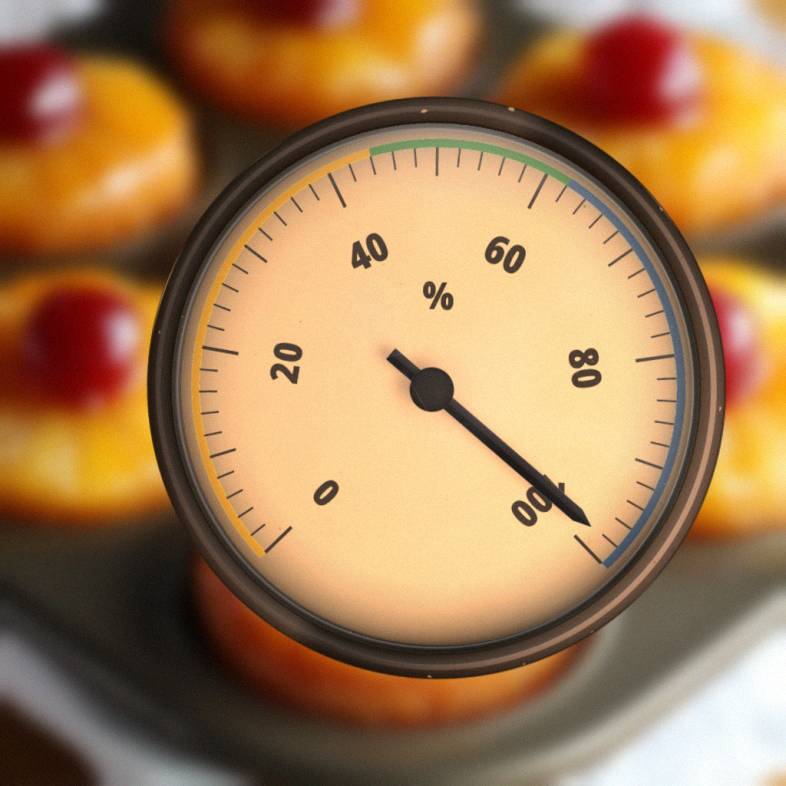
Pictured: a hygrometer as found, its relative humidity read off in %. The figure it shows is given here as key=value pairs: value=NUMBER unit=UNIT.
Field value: value=98 unit=%
